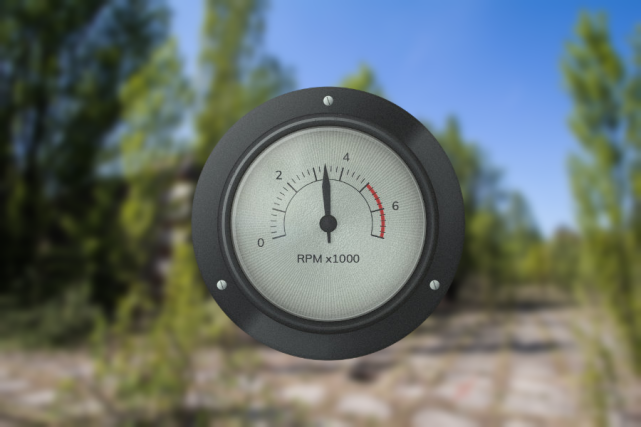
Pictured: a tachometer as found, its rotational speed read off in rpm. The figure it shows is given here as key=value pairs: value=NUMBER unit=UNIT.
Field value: value=3400 unit=rpm
